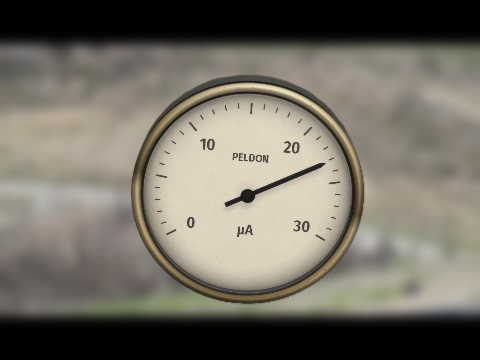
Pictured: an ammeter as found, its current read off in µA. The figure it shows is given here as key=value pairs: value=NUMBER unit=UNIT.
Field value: value=23 unit=µA
